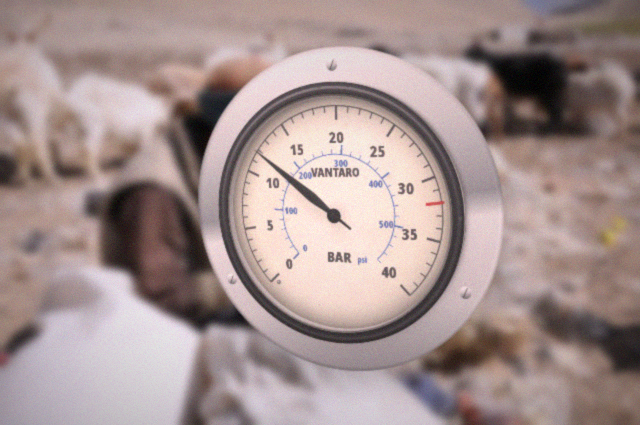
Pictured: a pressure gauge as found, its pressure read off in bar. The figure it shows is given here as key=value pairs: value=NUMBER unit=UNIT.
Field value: value=12 unit=bar
